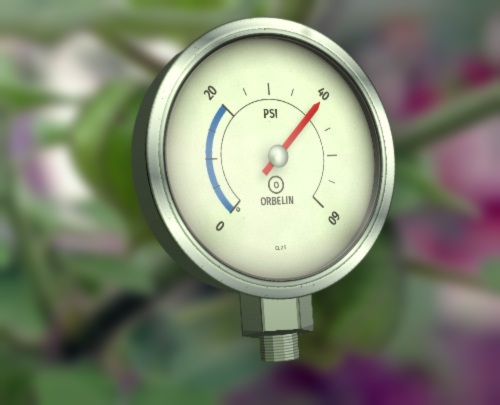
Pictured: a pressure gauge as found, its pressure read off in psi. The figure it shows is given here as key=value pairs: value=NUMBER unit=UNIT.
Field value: value=40 unit=psi
